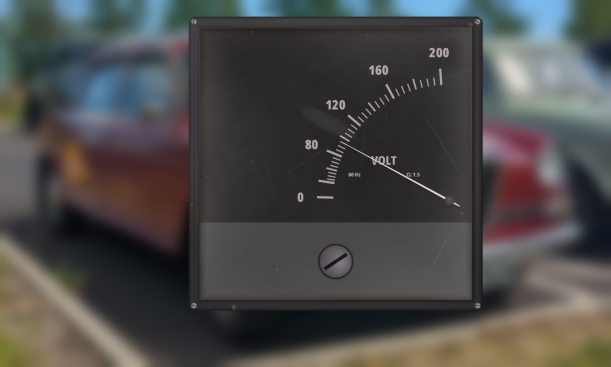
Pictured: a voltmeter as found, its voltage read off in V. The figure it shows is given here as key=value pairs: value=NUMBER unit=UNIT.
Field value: value=95 unit=V
